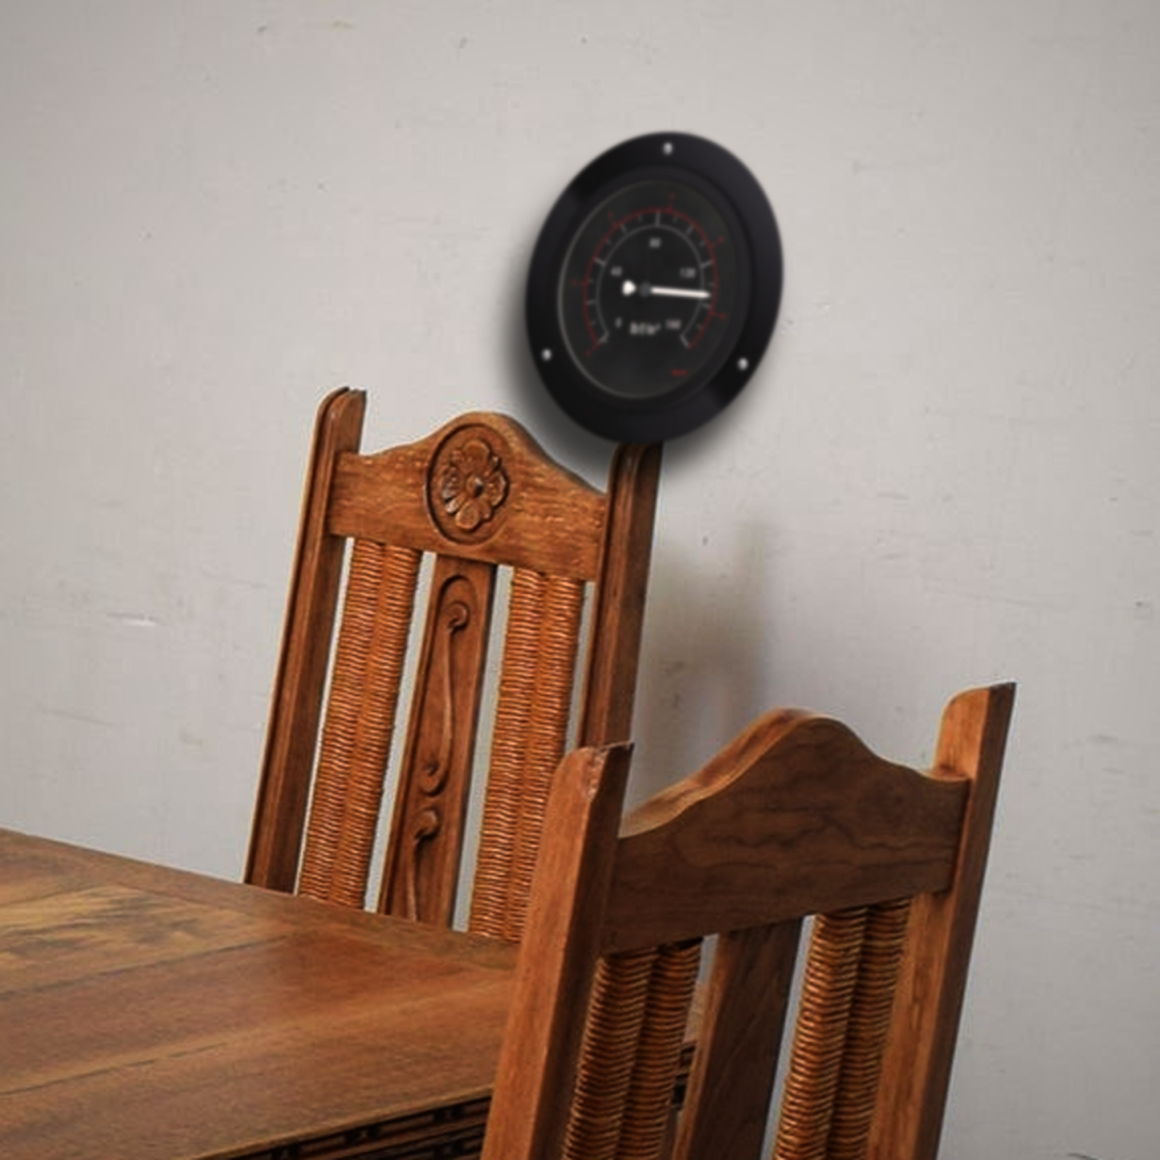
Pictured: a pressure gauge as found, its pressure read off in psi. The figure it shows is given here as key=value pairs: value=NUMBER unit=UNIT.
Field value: value=135 unit=psi
